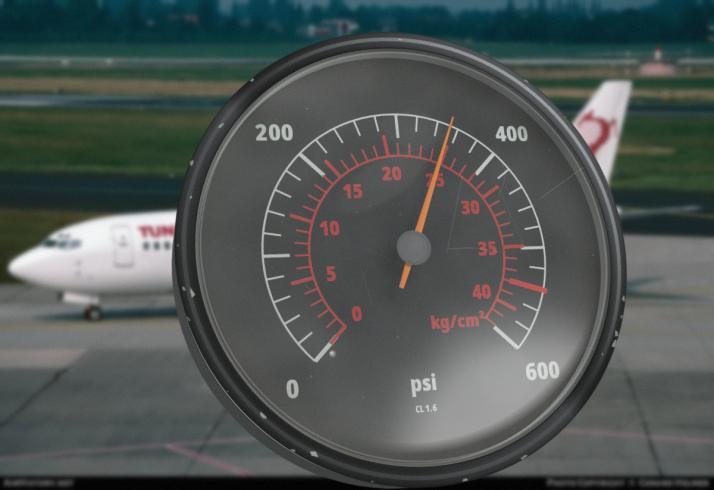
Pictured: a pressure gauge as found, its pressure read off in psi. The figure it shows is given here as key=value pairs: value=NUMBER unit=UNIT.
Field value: value=350 unit=psi
